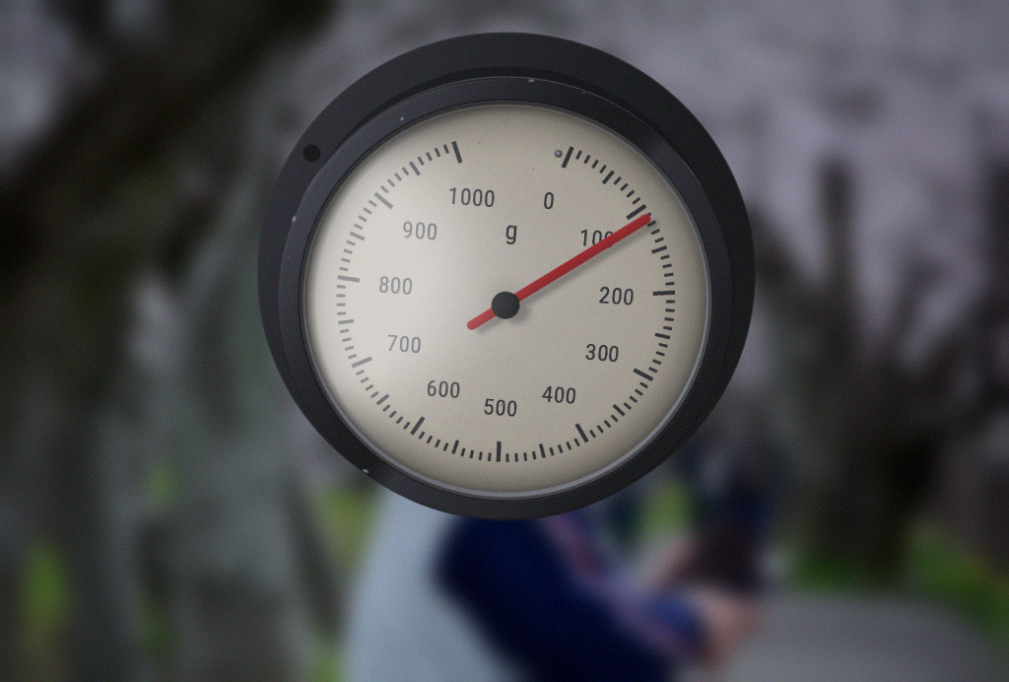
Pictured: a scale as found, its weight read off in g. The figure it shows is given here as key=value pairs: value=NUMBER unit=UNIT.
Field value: value=110 unit=g
